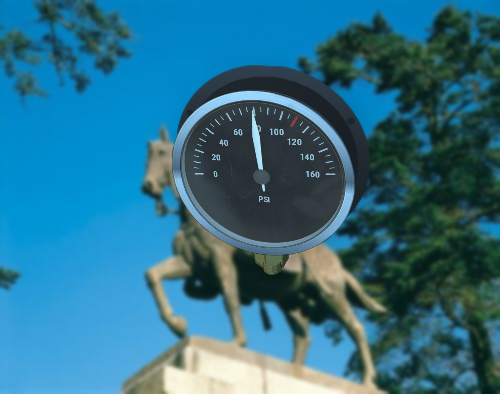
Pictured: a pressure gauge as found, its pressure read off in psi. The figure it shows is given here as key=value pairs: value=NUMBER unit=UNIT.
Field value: value=80 unit=psi
